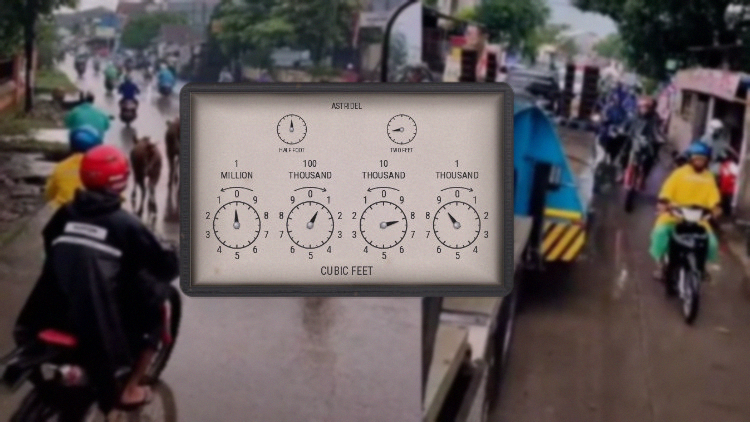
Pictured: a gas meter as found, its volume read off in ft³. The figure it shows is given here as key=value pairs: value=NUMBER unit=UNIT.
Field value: value=7900 unit=ft³
